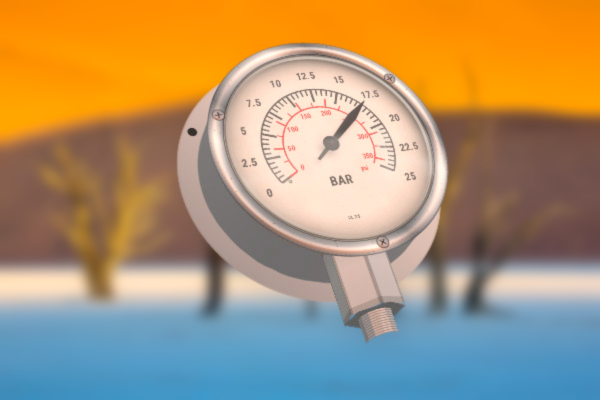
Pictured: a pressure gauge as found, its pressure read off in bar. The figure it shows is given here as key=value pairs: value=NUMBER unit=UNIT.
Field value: value=17.5 unit=bar
